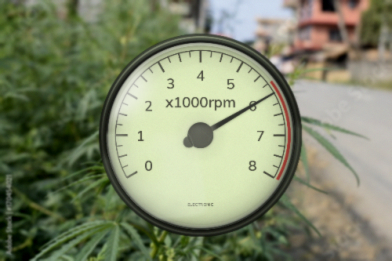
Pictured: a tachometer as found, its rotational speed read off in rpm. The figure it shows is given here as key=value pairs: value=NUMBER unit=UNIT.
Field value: value=6000 unit=rpm
